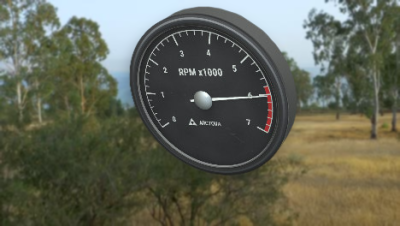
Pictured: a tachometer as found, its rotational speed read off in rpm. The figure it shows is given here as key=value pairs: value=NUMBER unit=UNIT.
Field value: value=6000 unit=rpm
